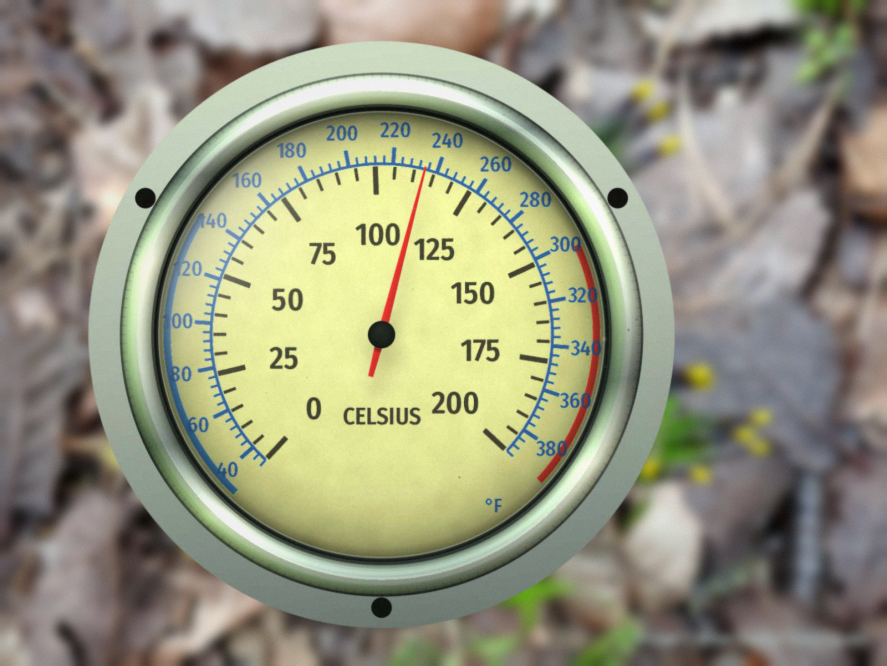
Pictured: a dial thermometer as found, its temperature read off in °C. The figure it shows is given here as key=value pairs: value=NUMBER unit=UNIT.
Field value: value=112.5 unit=°C
